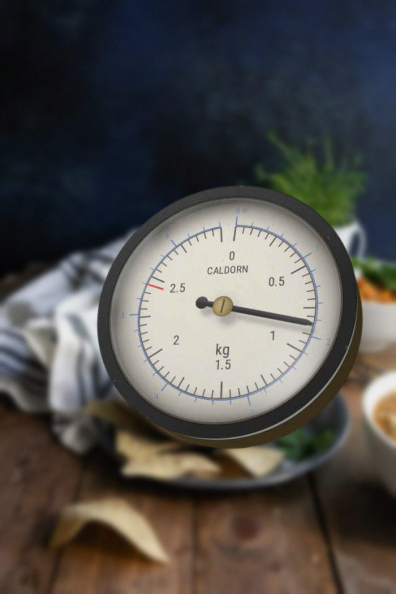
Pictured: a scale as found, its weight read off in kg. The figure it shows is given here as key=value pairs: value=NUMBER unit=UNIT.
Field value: value=0.85 unit=kg
